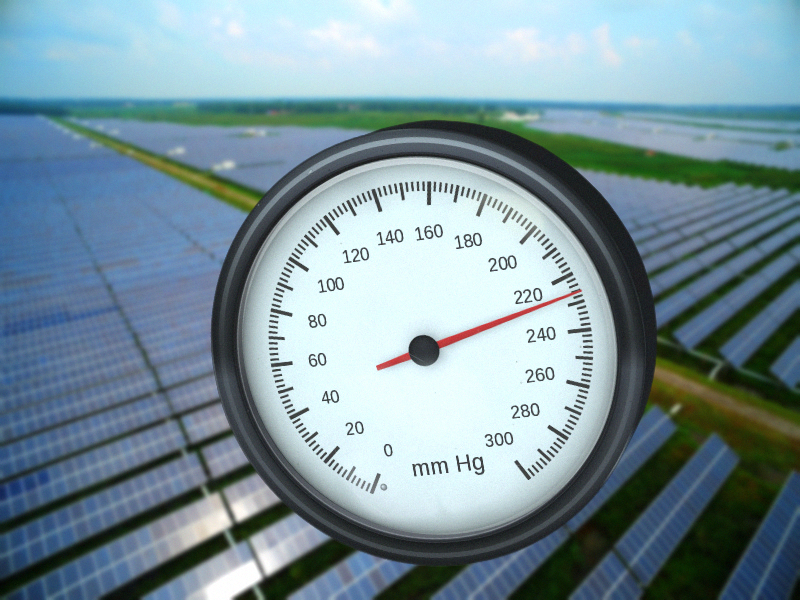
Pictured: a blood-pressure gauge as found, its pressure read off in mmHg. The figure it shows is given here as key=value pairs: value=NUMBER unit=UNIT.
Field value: value=226 unit=mmHg
